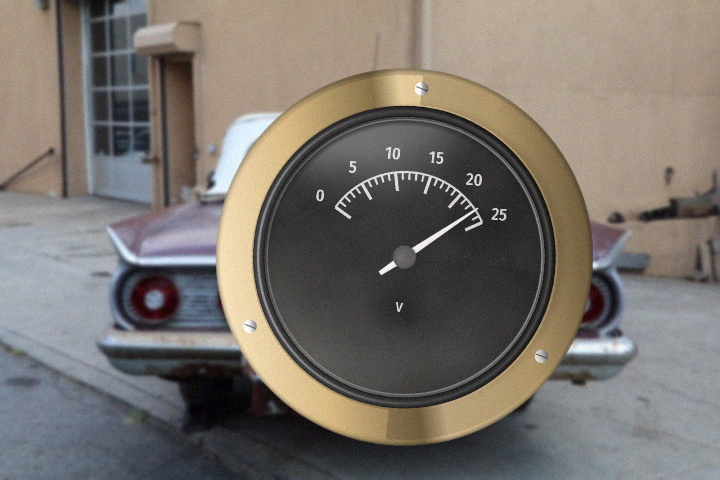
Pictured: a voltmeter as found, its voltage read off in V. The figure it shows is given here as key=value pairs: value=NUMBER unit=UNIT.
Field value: value=23 unit=V
